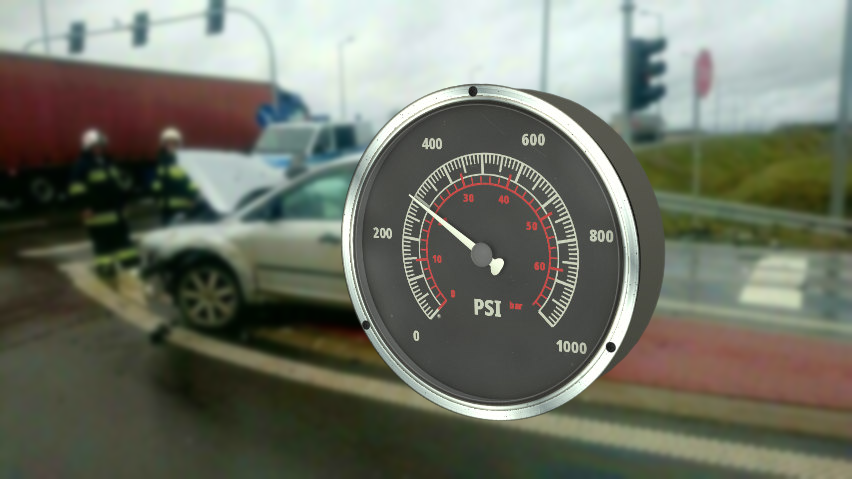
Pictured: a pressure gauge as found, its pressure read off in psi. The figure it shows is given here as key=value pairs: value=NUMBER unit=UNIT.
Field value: value=300 unit=psi
